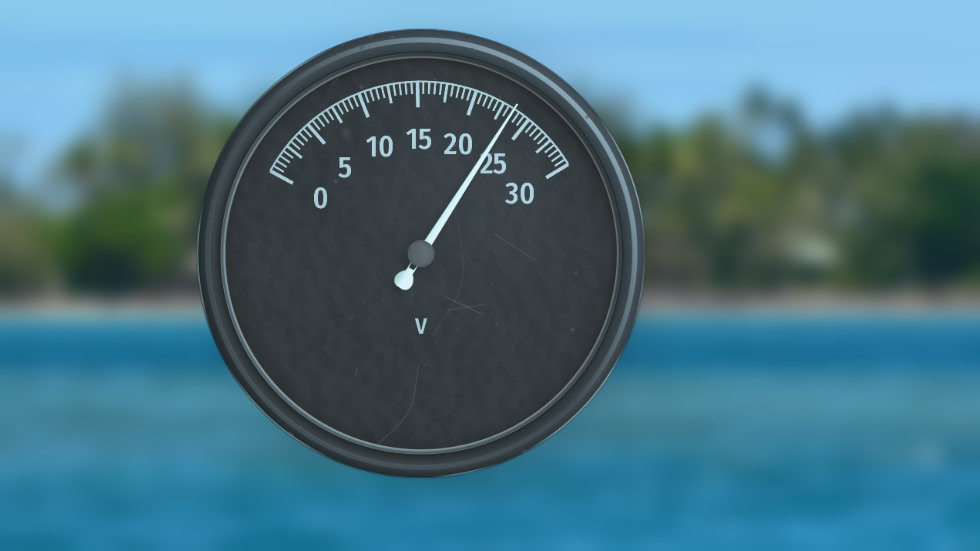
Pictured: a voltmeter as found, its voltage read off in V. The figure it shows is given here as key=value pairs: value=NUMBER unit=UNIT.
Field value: value=23.5 unit=V
